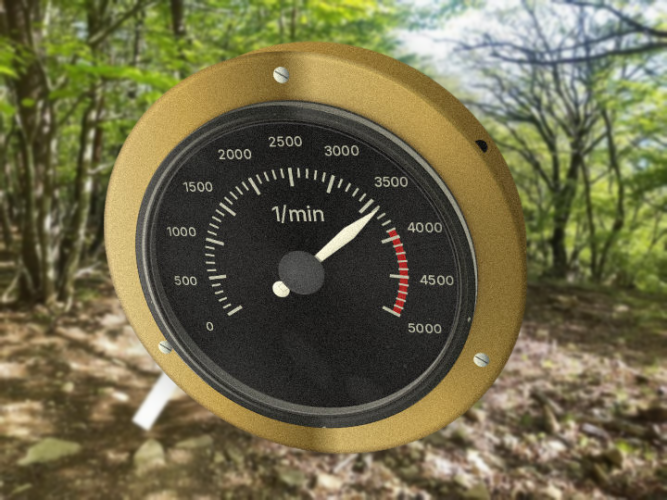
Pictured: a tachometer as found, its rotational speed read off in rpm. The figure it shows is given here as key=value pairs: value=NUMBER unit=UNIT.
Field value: value=3600 unit=rpm
